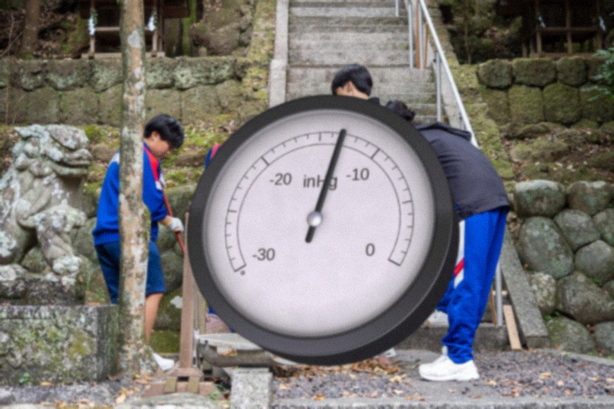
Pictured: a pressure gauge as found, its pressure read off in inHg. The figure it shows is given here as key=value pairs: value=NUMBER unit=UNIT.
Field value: value=-13 unit=inHg
